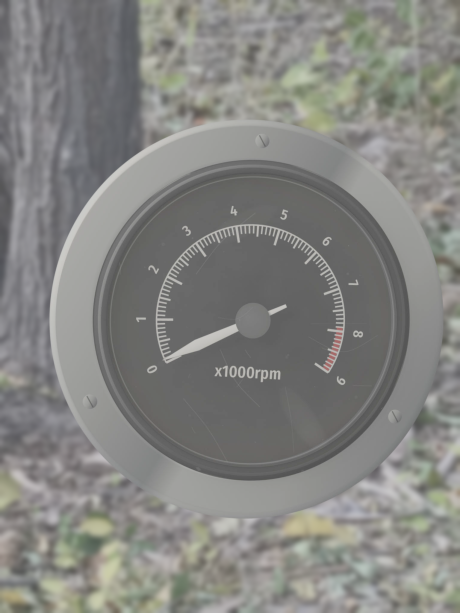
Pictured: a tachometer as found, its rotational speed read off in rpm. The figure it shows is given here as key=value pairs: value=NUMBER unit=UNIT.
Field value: value=100 unit=rpm
